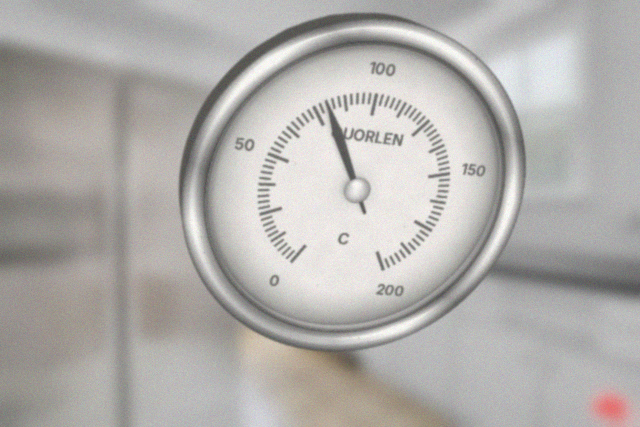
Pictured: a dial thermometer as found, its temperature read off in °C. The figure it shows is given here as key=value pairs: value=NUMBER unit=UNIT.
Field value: value=80 unit=°C
